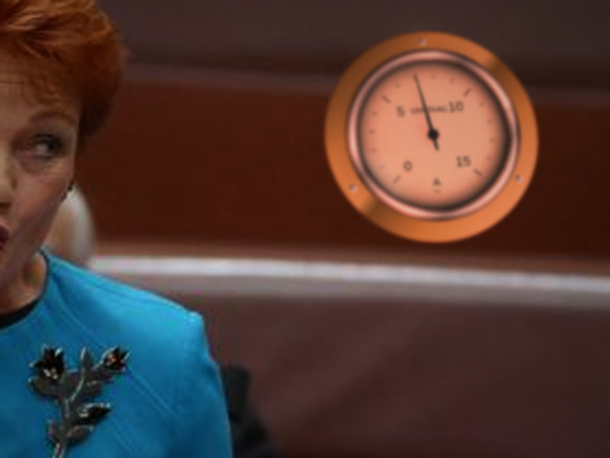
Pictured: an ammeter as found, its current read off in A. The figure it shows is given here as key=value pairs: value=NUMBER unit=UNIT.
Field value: value=7 unit=A
